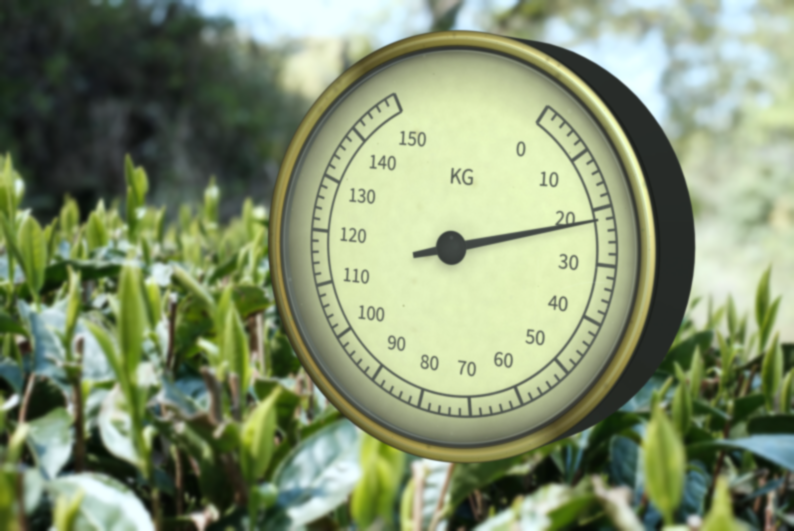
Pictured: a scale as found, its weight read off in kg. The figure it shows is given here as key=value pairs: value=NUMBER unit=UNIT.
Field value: value=22 unit=kg
